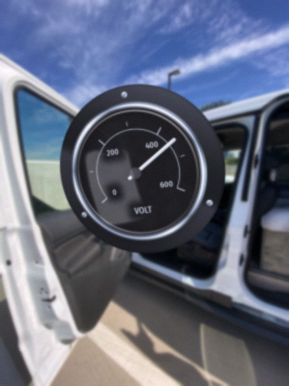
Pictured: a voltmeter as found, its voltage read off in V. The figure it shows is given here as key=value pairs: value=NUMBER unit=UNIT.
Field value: value=450 unit=V
